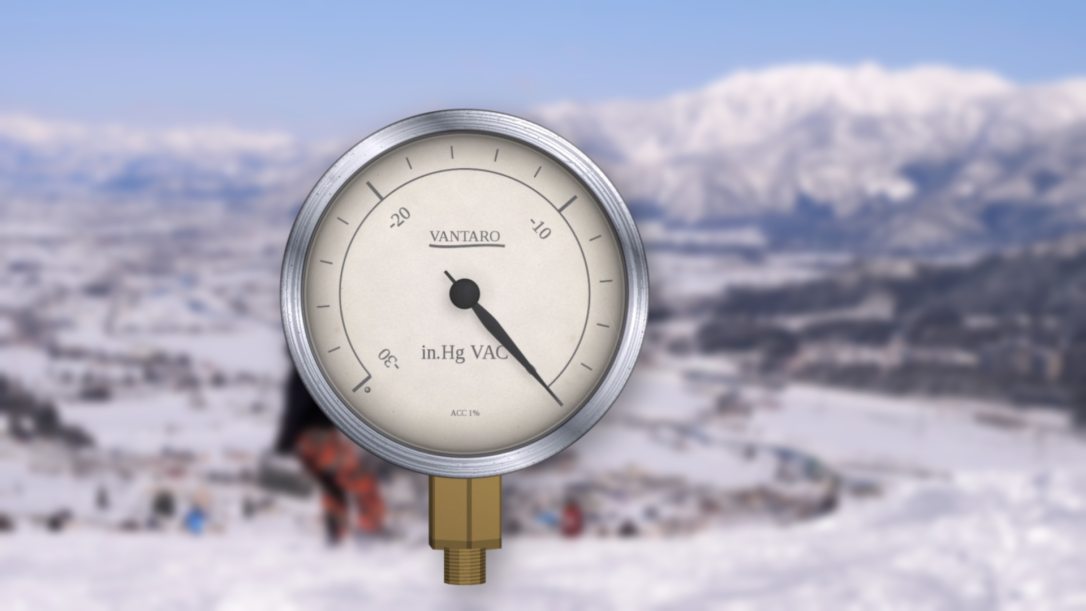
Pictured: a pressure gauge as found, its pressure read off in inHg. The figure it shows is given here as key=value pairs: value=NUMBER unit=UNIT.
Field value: value=0 unit=inHg
